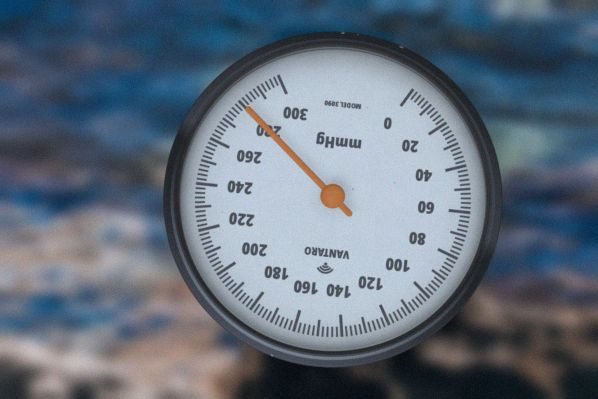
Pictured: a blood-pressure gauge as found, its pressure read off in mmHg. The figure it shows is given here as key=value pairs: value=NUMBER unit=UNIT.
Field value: value=280 unit=mmHg
